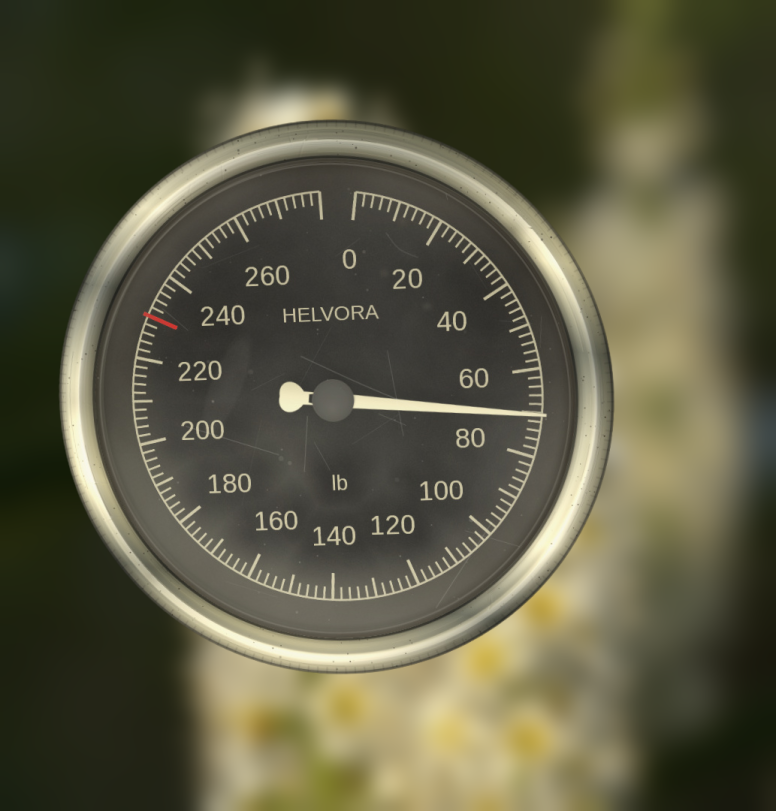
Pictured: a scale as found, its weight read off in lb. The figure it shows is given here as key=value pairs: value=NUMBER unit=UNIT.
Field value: value=70 unit=lb
